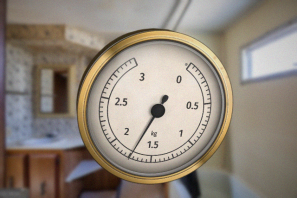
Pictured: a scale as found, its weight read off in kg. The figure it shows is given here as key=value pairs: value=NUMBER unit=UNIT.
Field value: value=1.75 unit=kg
